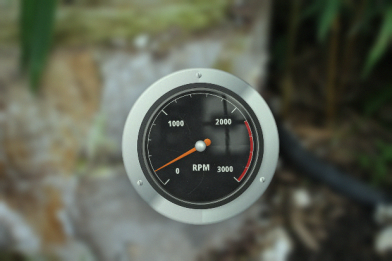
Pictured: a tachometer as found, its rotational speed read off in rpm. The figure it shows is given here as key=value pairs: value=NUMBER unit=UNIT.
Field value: value=200 unit=rpm
